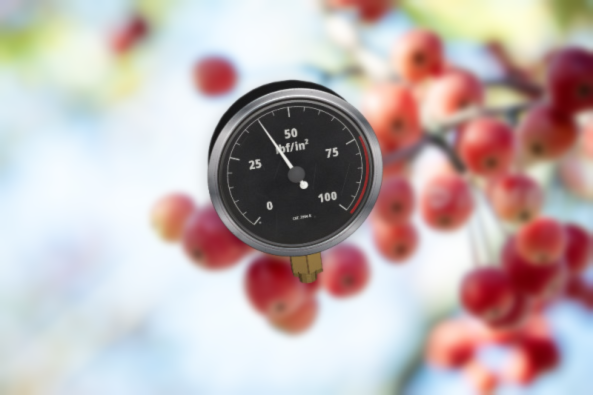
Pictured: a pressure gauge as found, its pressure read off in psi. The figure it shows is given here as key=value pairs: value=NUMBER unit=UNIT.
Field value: value=40 unit=psi
